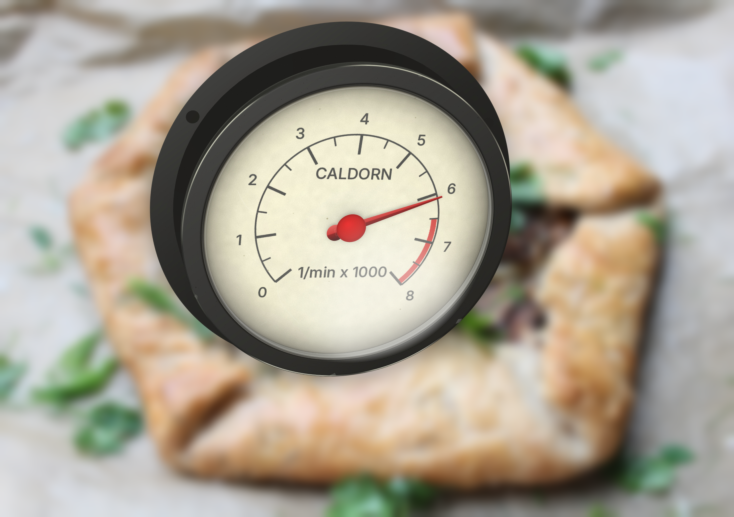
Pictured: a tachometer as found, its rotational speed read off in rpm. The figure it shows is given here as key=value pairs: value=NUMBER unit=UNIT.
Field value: value=6000 unit=rpm
